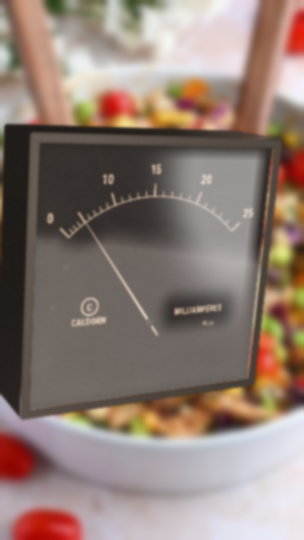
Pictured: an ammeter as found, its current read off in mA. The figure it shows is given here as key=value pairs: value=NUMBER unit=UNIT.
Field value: value=5 unit=mA
